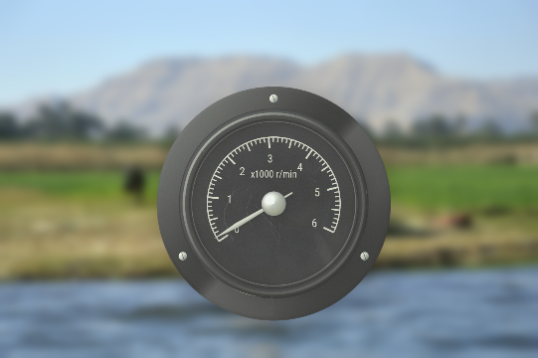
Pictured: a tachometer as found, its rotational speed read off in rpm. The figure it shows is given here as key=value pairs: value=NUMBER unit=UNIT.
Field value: value=100 unit=rpm
